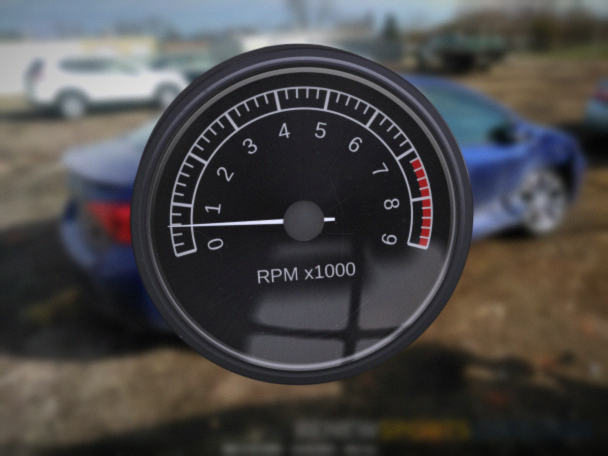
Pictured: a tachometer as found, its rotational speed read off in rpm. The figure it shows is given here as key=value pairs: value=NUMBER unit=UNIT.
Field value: value=600 unit=rpm
